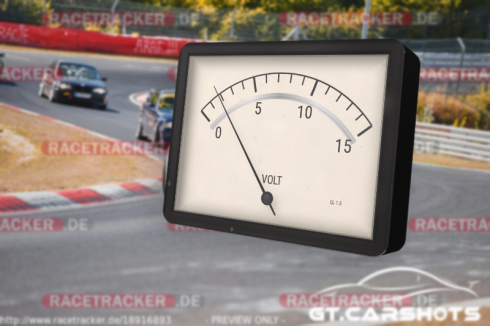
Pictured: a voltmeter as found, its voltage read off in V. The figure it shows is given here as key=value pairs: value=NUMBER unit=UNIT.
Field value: value=2 unit=V
